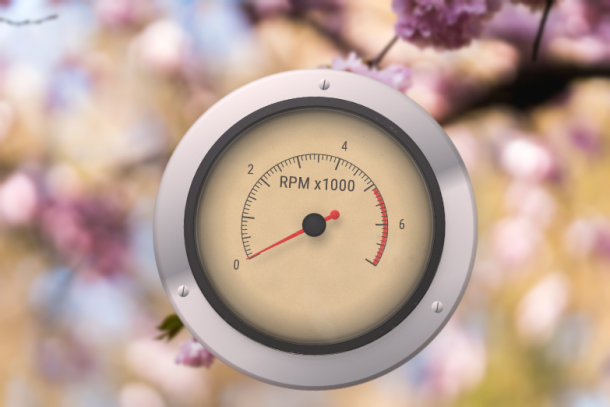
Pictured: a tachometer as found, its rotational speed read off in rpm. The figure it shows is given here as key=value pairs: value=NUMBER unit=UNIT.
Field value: value=0 unit=rpm
